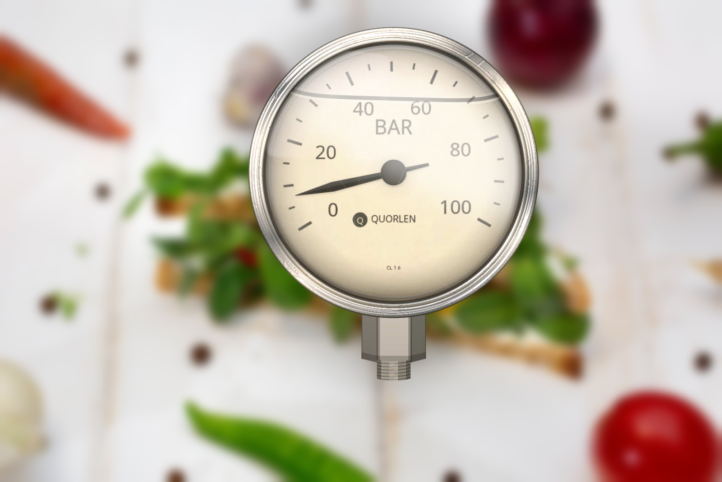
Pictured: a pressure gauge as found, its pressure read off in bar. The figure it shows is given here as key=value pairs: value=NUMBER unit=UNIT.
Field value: value=7.5 unit=bar
